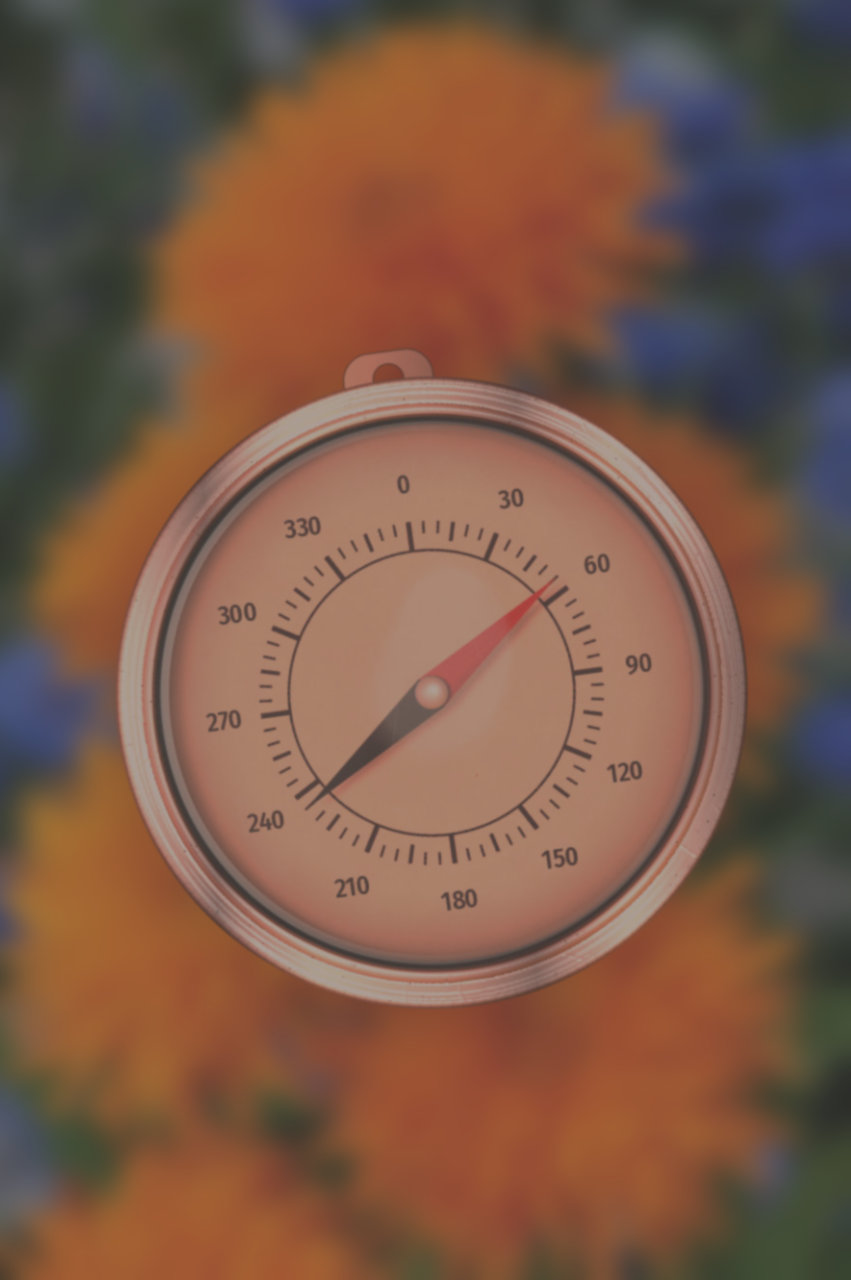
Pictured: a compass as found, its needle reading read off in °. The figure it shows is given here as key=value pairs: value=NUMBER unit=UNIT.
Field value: value=55 unit=°
